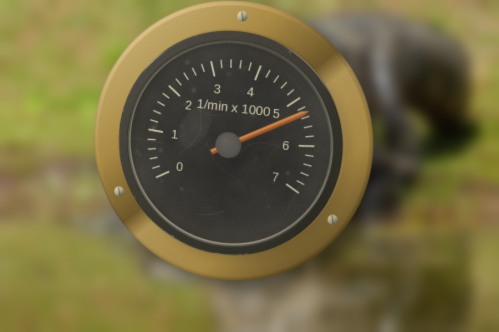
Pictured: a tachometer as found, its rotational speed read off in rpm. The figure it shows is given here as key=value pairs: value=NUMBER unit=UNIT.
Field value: value=5300 unit=rpm
